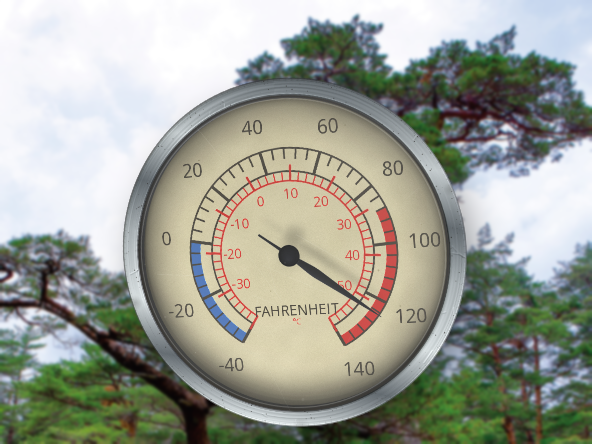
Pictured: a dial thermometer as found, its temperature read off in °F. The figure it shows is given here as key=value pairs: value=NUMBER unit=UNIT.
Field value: value=124 unit=°F
